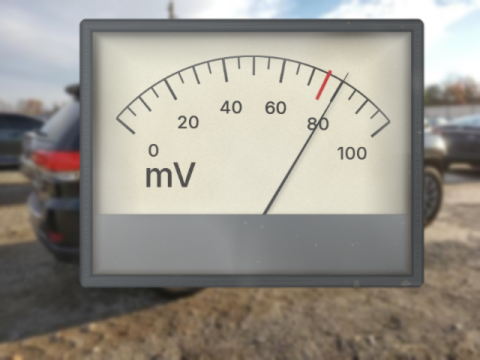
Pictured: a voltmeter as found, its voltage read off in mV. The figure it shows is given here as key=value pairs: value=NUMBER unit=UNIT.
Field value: value=80 unit=mV
